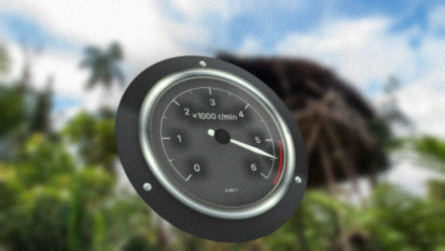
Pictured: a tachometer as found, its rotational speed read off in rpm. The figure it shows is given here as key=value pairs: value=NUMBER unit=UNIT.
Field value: value=5500 unit=rpm
